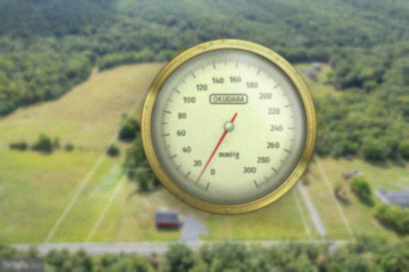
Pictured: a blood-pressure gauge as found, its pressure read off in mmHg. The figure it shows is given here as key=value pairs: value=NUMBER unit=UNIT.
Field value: value=10 unit=mmHg
